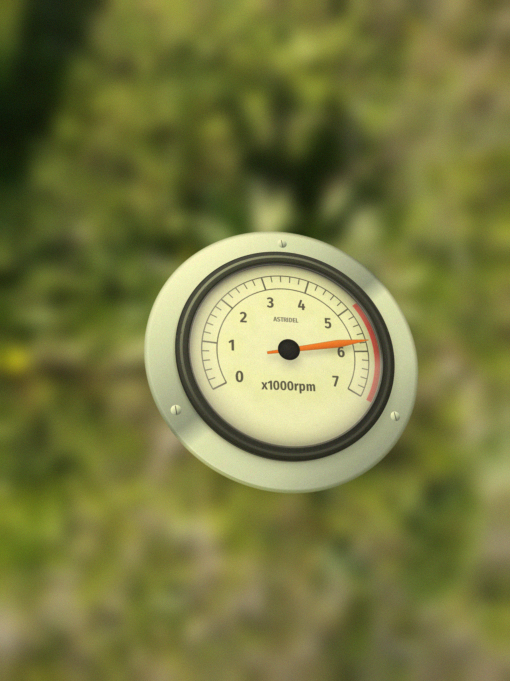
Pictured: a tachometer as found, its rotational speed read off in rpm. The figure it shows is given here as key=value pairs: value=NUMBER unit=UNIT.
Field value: value=5800 unit=rpm
